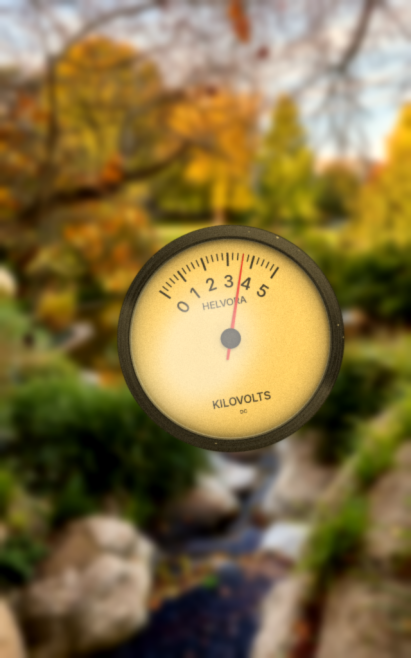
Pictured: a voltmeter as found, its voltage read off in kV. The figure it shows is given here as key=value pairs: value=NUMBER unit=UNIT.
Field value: value=3.6 unit=kV
